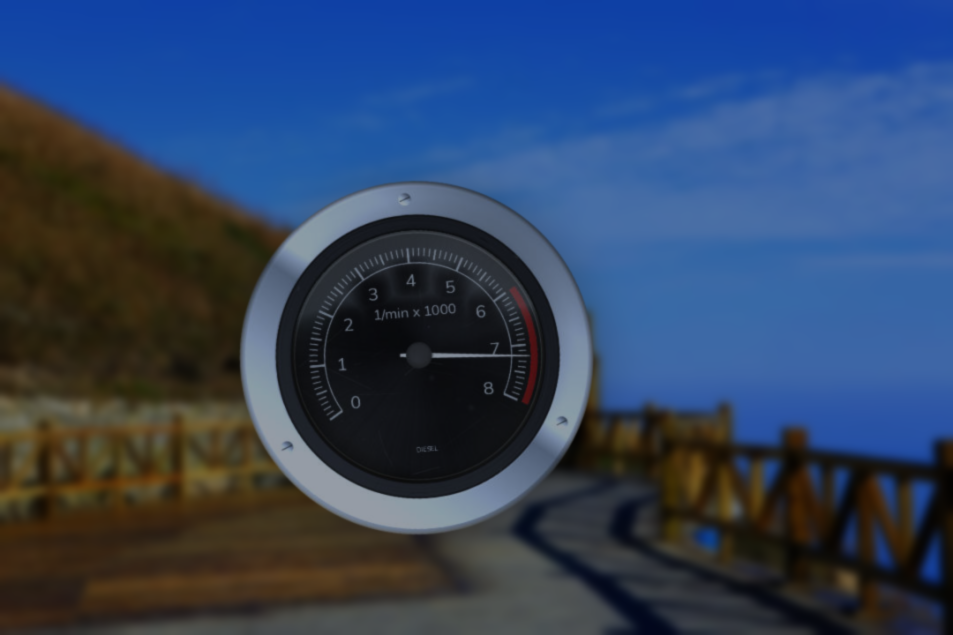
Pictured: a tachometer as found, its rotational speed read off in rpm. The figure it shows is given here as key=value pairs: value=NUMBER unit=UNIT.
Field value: value=7200 unit=rpm
